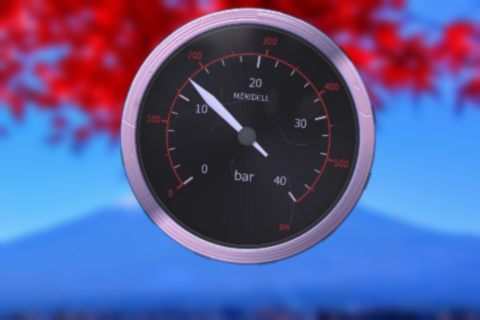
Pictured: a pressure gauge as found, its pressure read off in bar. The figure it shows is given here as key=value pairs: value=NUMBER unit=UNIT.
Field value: value=12 unit=bar
